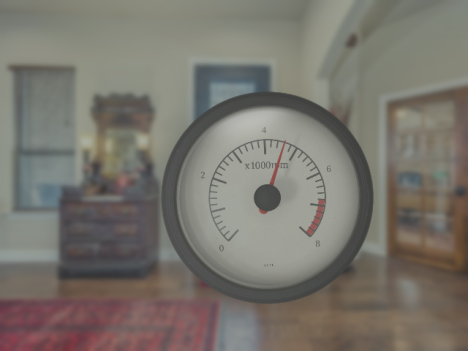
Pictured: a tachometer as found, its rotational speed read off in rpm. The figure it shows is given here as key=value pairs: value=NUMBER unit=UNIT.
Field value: value=4600 unit=rpm
